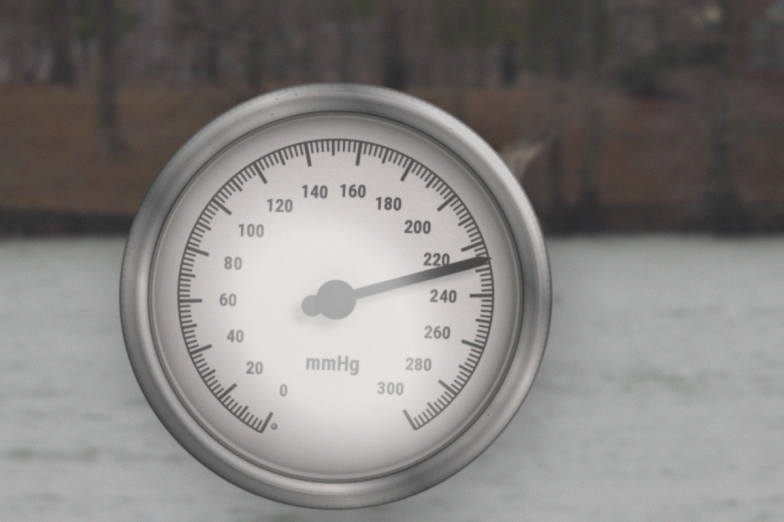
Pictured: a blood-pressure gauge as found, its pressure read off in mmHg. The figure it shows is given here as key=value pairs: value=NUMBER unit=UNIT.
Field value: value=226 unit=mmHg
